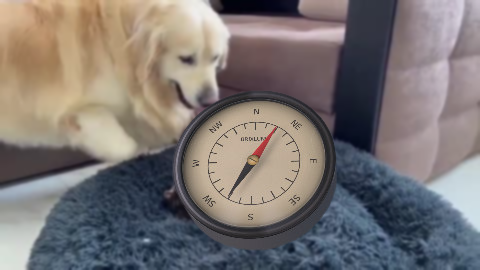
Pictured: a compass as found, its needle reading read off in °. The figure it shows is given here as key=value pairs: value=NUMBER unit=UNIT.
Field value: value=30 unit=°
